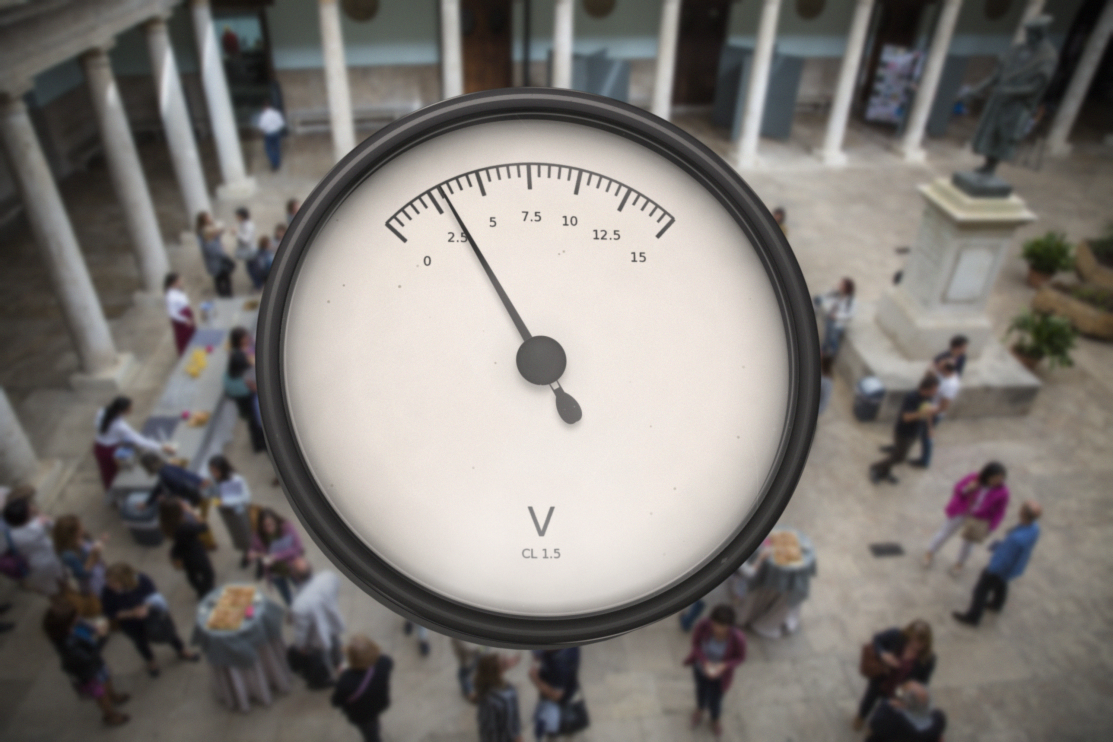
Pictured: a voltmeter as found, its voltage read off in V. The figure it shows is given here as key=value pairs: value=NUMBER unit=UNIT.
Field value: value=3 unit=V
